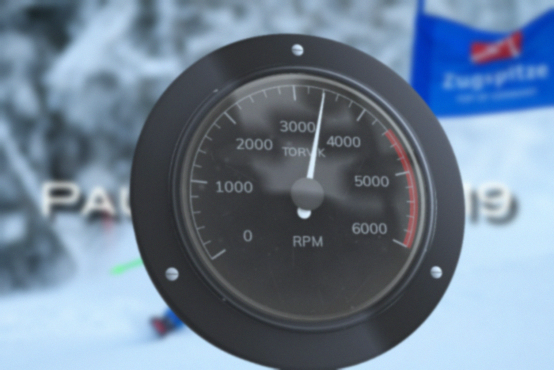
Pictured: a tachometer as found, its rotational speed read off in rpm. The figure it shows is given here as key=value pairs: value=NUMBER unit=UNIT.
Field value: value=3400 unit=rpm
